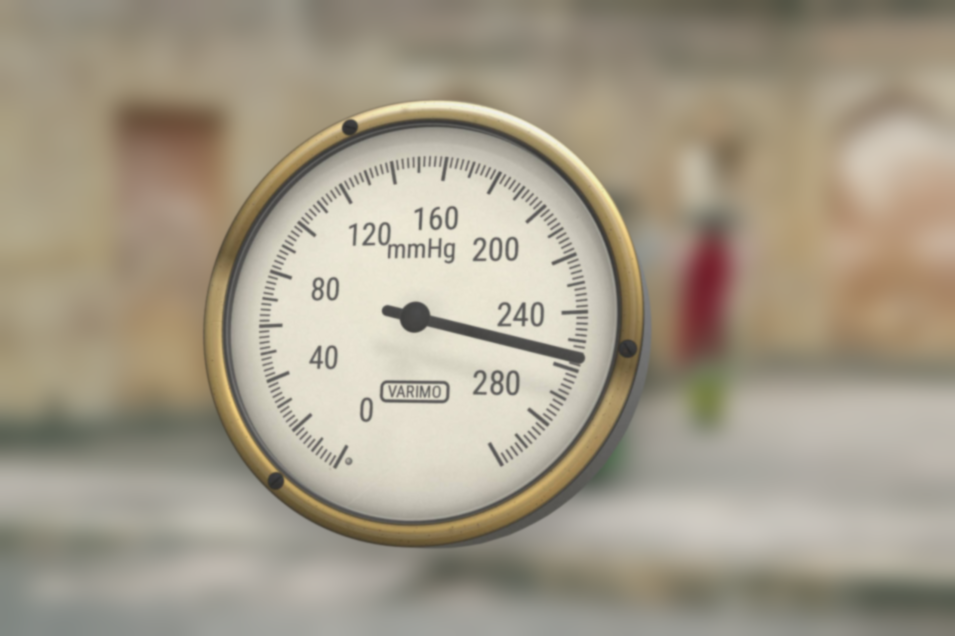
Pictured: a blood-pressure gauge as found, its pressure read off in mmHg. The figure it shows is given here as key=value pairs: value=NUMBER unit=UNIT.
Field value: value=256 unit=mmHg
